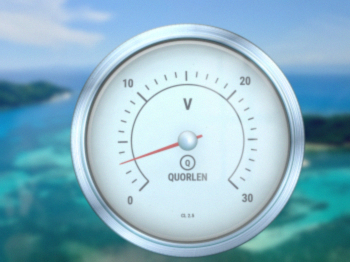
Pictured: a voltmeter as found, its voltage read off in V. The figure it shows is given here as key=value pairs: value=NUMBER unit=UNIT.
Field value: value=3 unit=V
